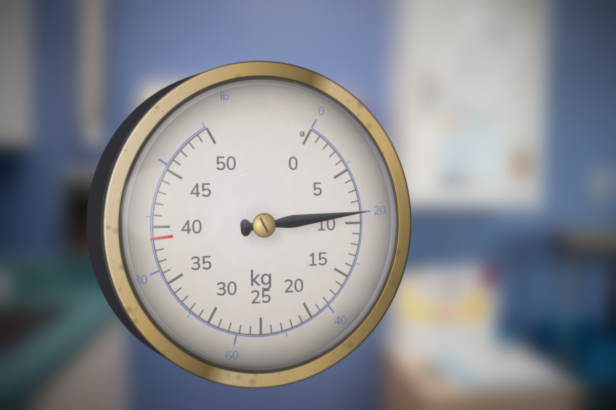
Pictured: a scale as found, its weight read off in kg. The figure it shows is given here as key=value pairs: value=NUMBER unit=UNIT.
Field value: value=9 unit=kg
